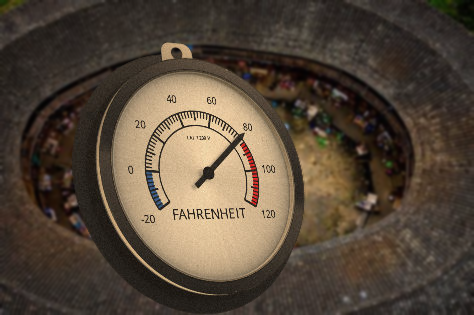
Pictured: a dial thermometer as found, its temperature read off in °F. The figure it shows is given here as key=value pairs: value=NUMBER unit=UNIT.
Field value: value=80 unit=°F
